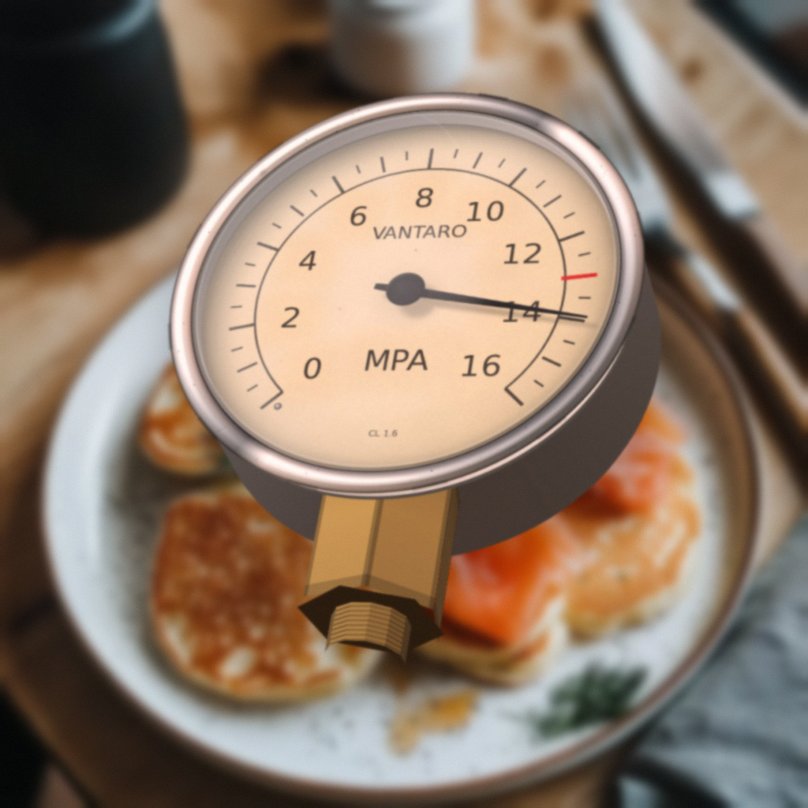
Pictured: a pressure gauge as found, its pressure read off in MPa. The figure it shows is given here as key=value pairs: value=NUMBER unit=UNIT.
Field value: value=14 unit=MPa
